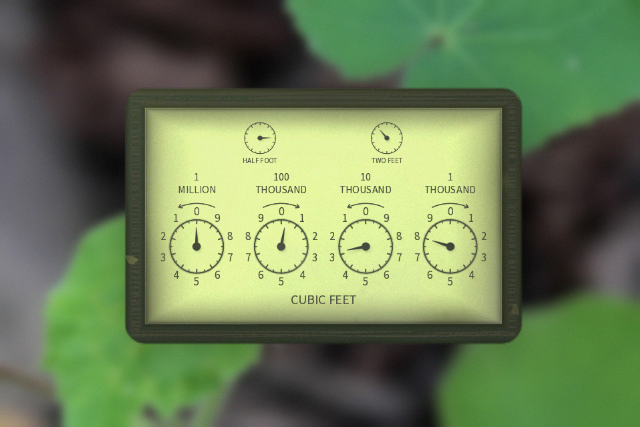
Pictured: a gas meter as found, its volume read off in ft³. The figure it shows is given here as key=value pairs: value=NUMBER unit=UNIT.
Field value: value=2800 unit=ft³
